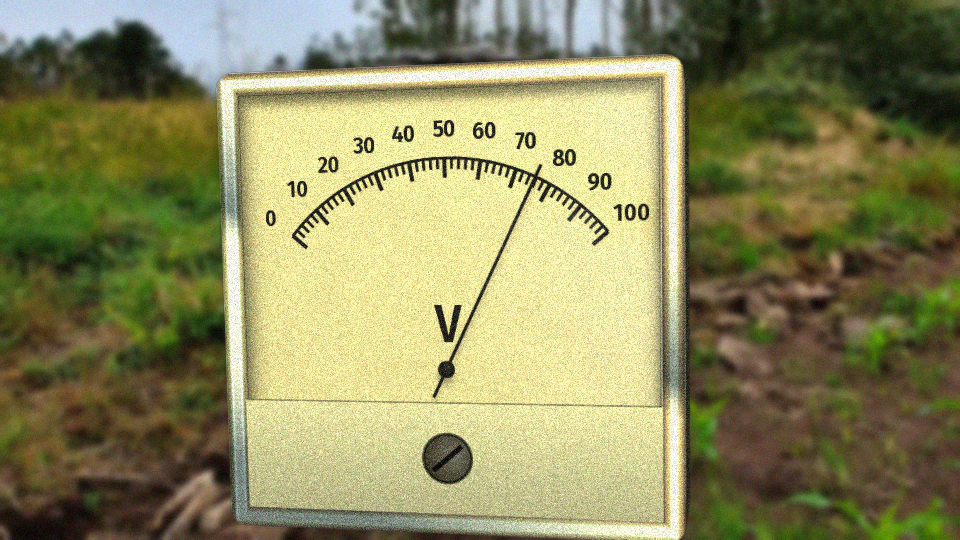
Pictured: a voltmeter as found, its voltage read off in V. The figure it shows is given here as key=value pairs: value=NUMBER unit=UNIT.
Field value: value=76 unit=V
